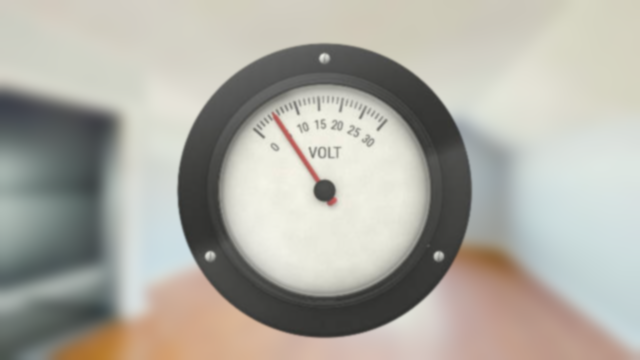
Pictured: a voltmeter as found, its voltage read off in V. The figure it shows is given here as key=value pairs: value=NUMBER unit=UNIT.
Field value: value=5 unit=V
